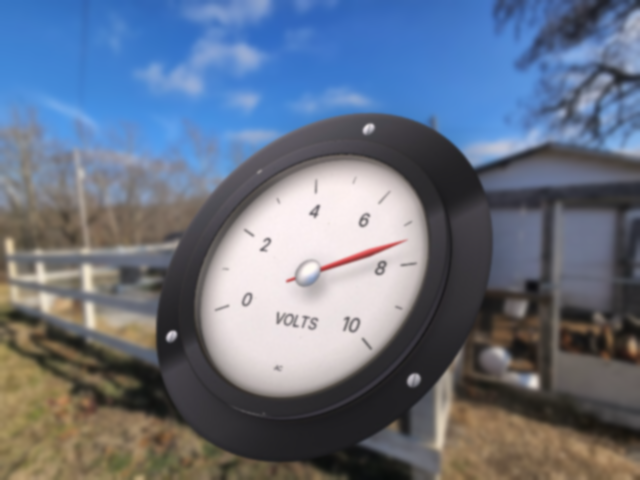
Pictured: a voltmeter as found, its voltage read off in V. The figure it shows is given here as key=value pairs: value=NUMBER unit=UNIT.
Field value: value=7.5 unit=V
